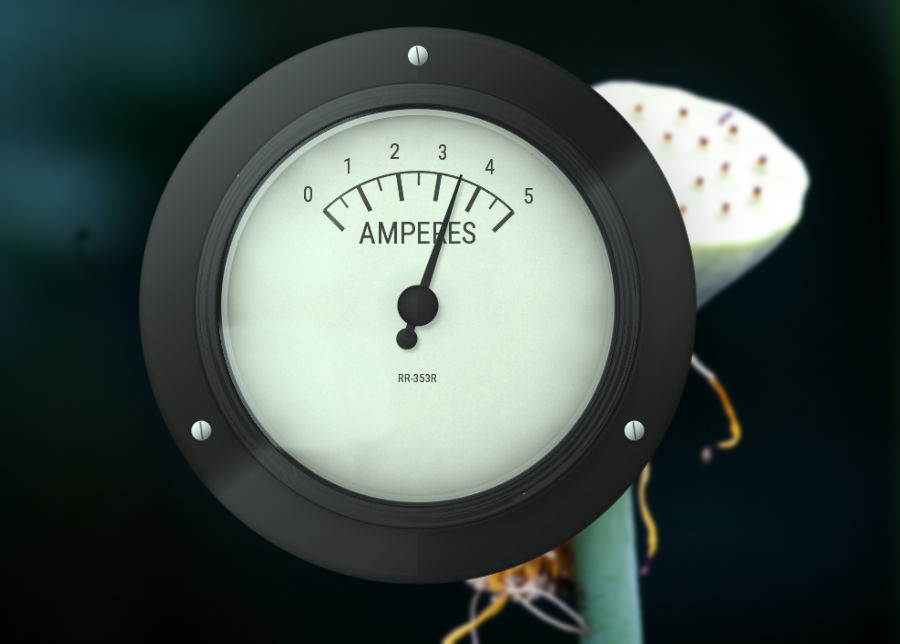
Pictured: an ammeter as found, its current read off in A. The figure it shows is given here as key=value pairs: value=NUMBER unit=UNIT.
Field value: value=3.5 unit=A
